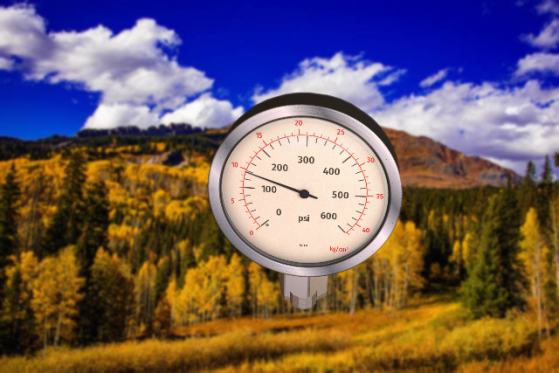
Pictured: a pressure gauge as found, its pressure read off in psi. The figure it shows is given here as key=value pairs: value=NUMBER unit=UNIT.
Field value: value=140 unit=psi
